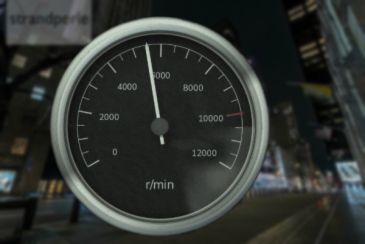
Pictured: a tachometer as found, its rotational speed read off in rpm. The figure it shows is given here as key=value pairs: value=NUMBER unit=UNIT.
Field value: value=5500 unit=rpm
